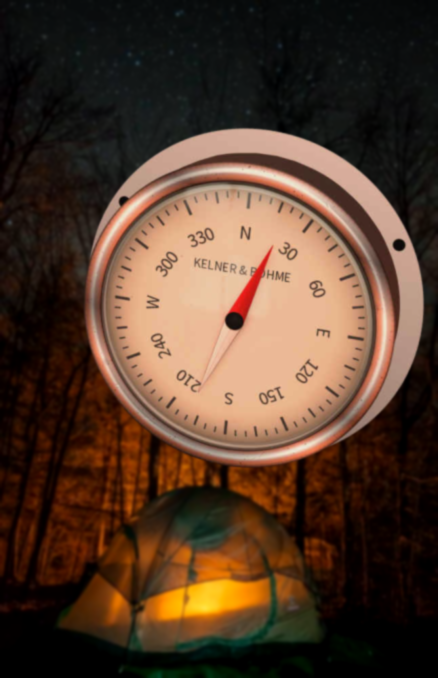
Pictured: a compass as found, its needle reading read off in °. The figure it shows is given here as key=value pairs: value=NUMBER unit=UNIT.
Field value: value=20 unit=°
